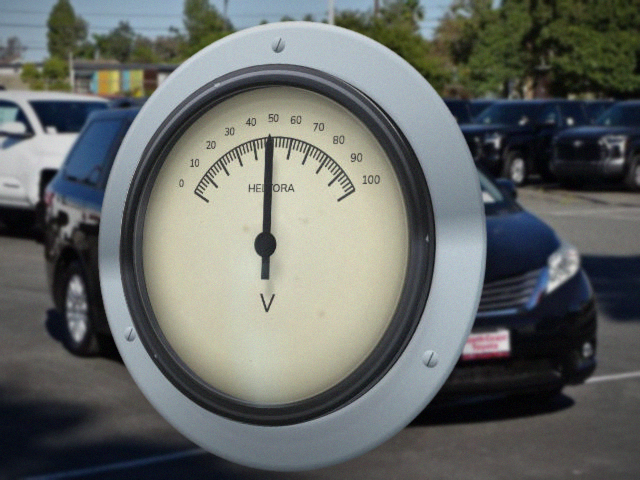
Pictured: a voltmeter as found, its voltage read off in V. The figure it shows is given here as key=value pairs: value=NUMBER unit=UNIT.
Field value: value=50 unit=V
